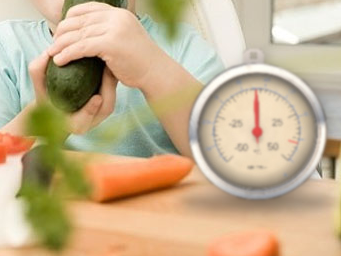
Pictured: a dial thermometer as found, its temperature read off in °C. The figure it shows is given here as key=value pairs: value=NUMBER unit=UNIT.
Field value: value=0 unit=°C
